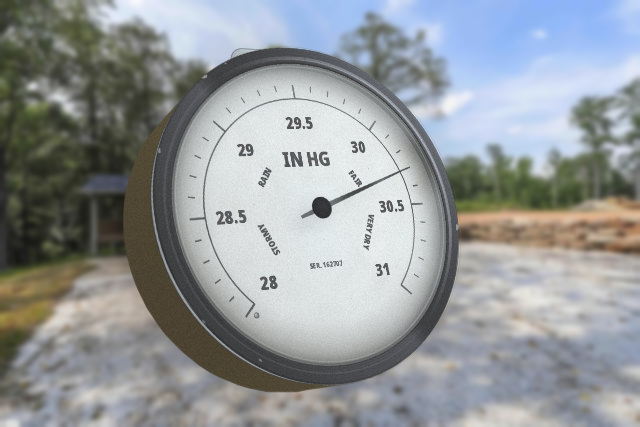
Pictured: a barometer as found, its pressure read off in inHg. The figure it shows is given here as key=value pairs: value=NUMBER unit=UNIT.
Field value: value=30.3 unit=inHg
